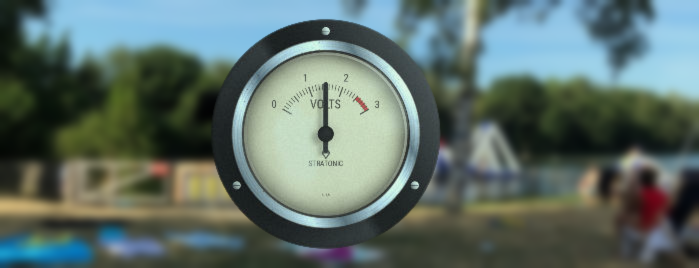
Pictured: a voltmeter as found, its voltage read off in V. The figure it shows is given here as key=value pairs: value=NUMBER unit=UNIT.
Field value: value=1.5 unit=V
